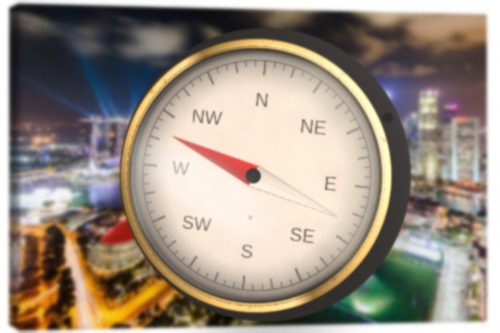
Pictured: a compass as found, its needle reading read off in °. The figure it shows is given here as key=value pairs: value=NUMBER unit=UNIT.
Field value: value=290 unit=°
